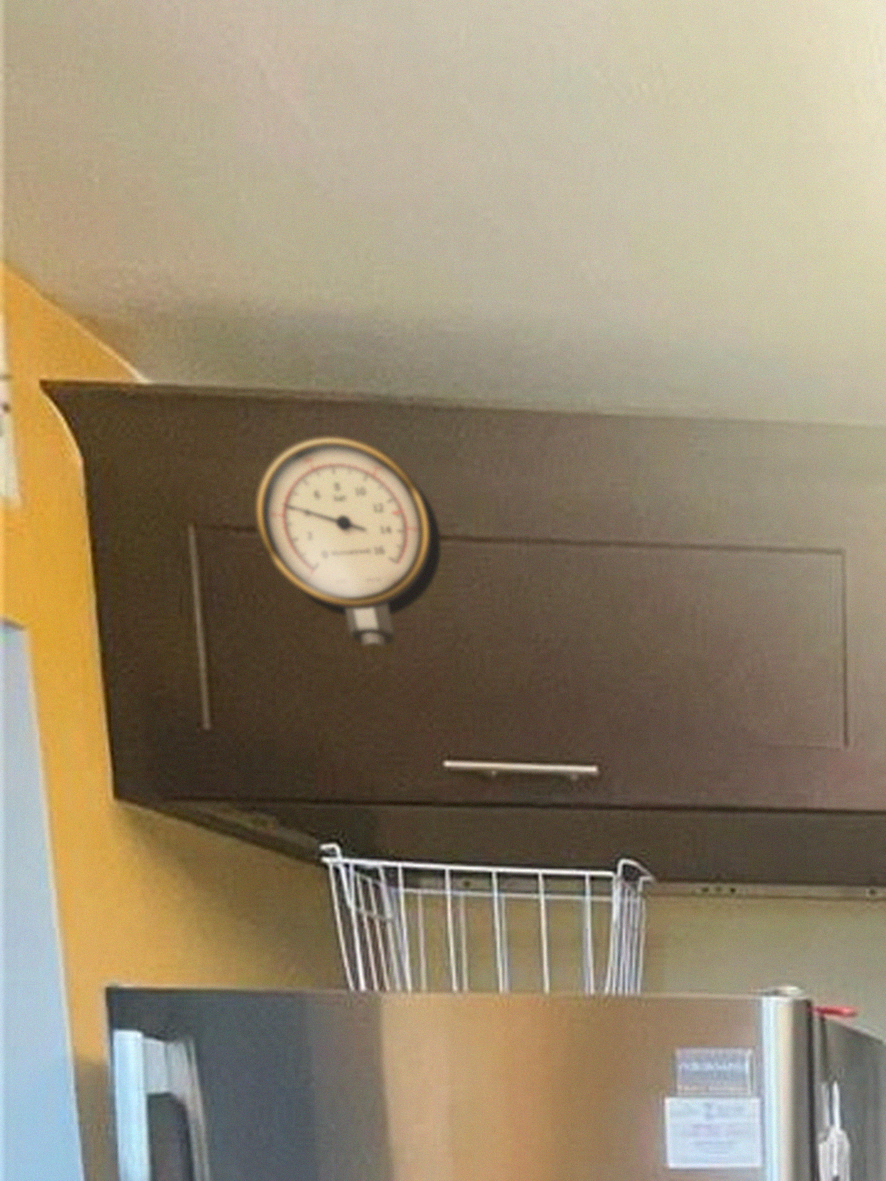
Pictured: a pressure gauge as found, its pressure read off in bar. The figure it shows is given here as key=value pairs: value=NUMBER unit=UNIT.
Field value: value=4 unit=bar
